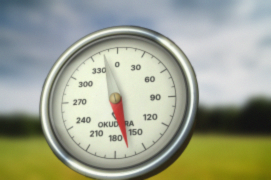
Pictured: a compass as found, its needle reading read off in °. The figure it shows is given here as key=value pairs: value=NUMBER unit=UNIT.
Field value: value=165 unit=°
